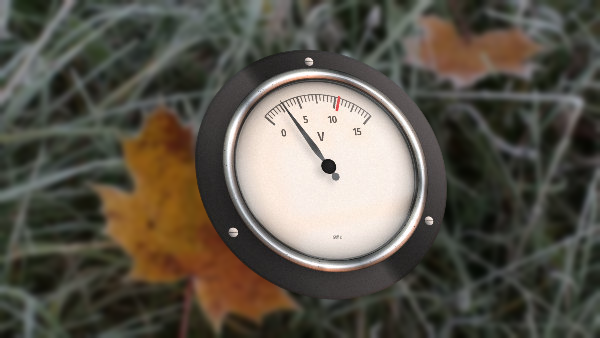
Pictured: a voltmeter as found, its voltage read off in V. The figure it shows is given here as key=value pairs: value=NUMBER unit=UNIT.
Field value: value=2.5 unit=V
